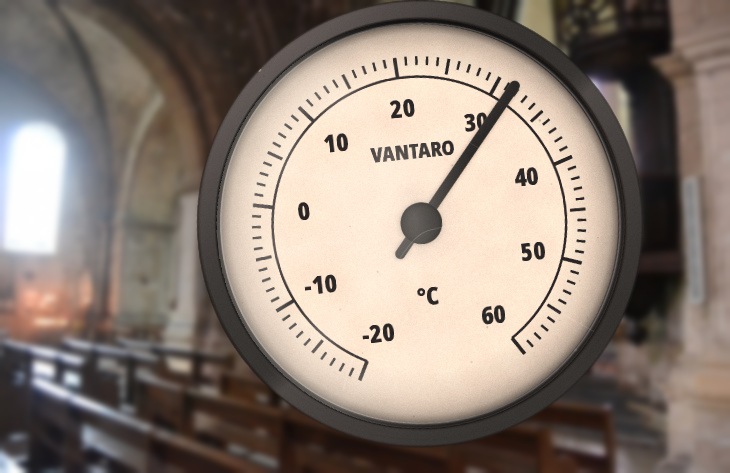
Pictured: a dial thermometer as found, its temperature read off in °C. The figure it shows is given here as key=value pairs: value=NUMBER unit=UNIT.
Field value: value=31.5 unit=°C
